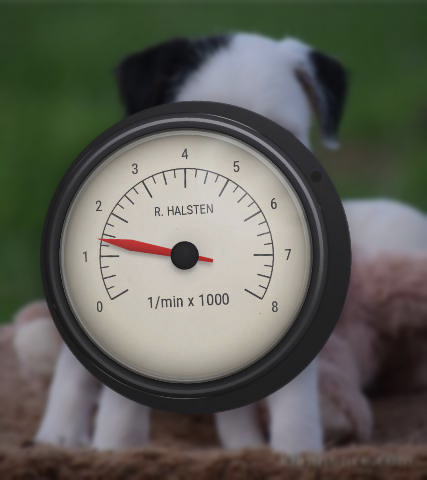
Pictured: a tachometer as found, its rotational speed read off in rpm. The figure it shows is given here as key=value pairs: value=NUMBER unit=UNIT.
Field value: value=1375 unit=rpm
